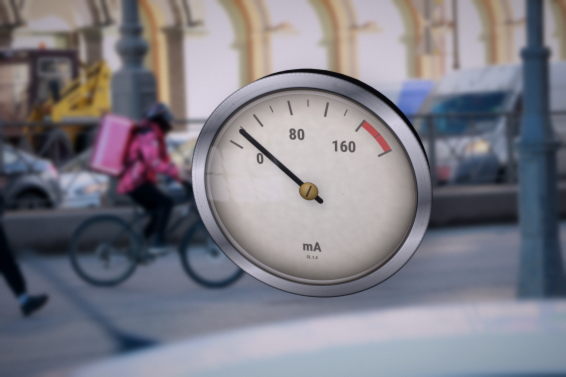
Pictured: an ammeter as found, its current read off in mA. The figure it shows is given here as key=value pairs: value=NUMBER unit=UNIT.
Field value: value=20 unit=mA
